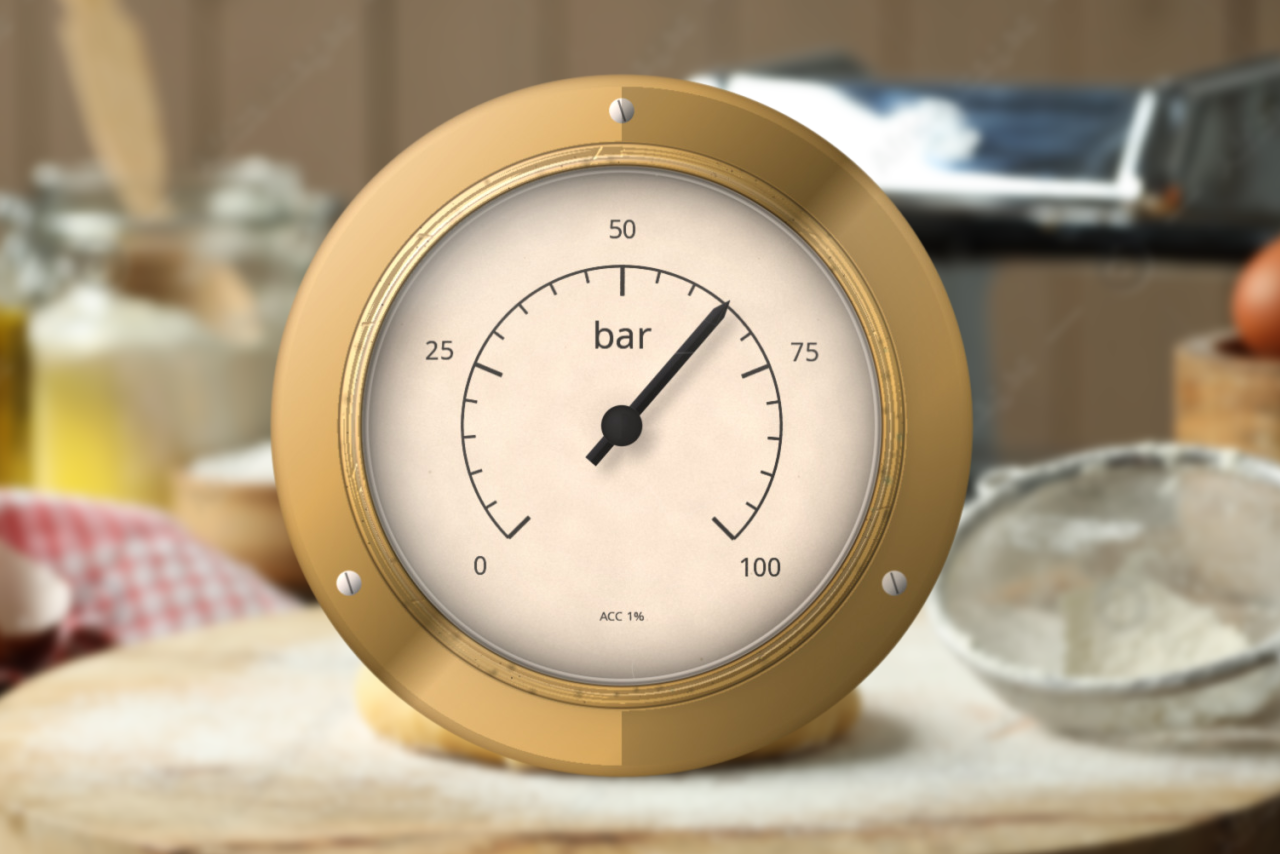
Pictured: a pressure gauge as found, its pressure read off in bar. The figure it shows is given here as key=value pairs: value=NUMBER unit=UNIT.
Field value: value=65 unit=bar
